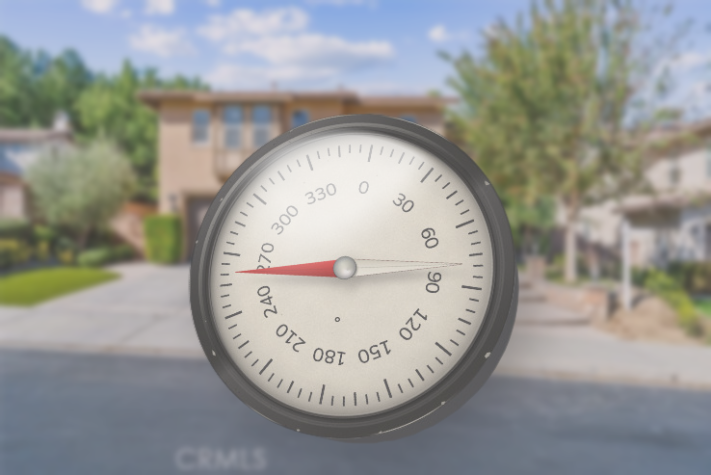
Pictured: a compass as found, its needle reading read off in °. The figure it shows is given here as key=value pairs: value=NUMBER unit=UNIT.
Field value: value=260 unit=°
